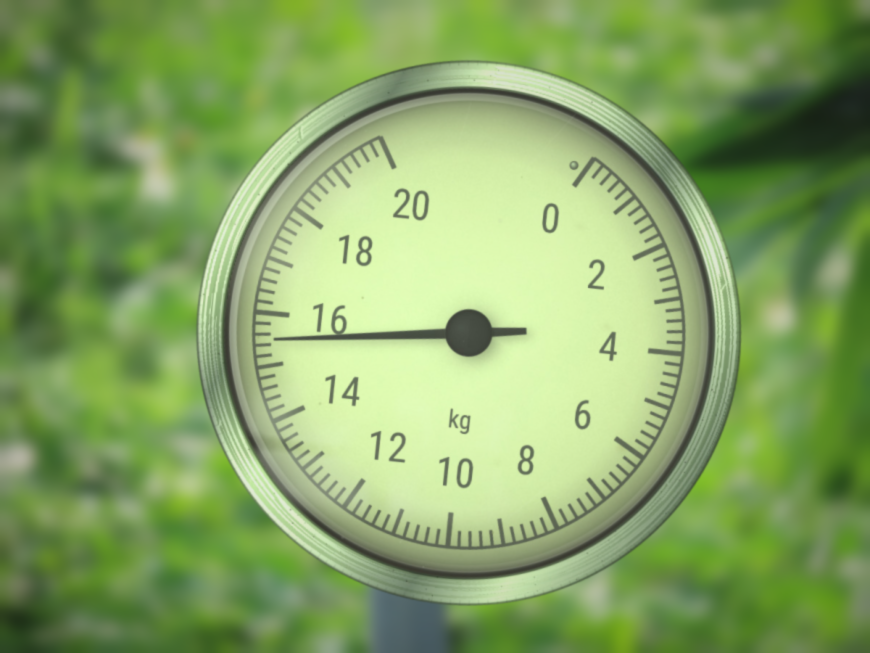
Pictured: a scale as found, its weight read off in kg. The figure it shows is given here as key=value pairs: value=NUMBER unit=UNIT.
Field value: value=15.5 unit=kg
